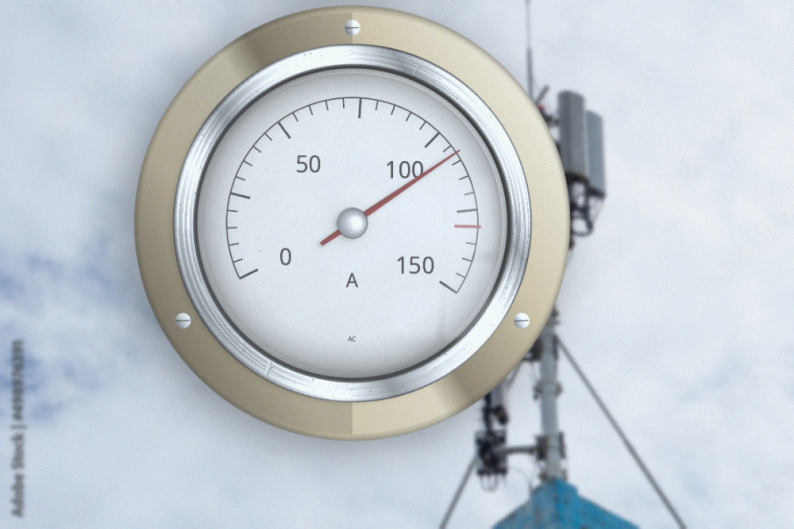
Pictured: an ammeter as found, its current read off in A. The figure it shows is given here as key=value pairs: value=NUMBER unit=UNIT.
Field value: value=107.5 unit=A
